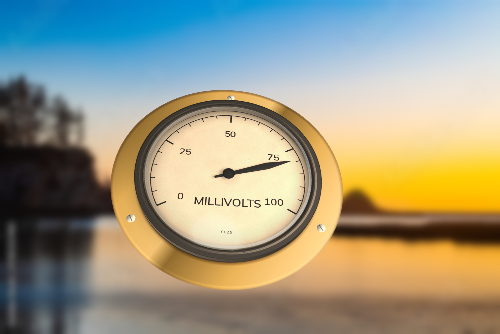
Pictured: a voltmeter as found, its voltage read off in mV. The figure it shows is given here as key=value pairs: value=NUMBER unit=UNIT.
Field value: value=80 unit=mV
